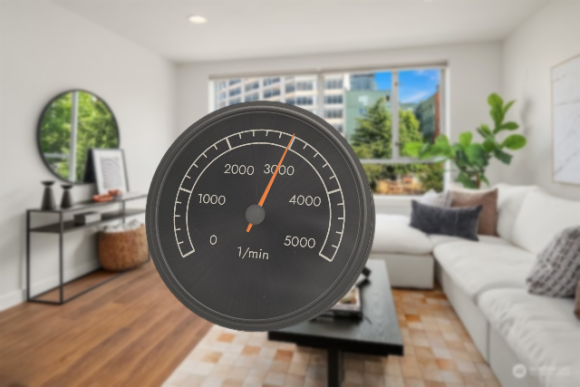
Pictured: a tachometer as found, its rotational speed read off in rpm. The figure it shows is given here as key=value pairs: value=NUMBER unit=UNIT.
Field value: value=3000 unit=rpm
